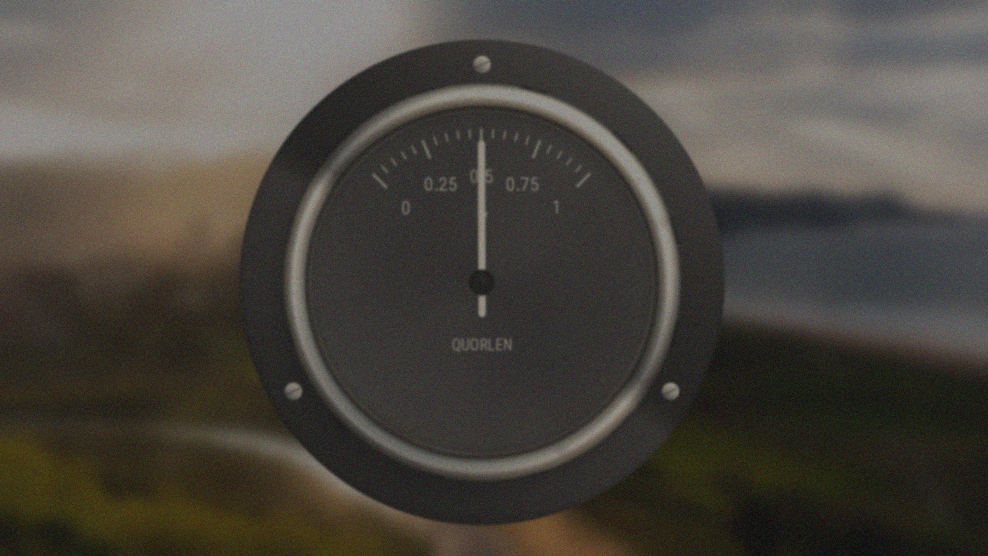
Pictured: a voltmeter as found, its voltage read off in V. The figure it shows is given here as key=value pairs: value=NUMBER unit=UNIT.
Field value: value=0.5 unit=V
